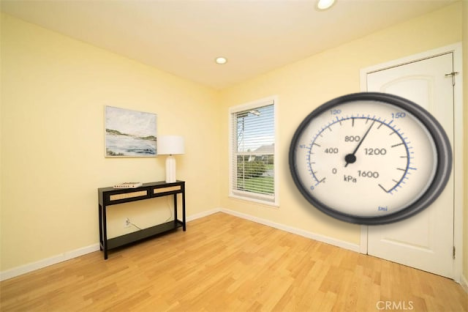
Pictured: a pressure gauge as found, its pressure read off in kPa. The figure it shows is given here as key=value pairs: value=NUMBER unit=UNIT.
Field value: value=950 unit=kPa
